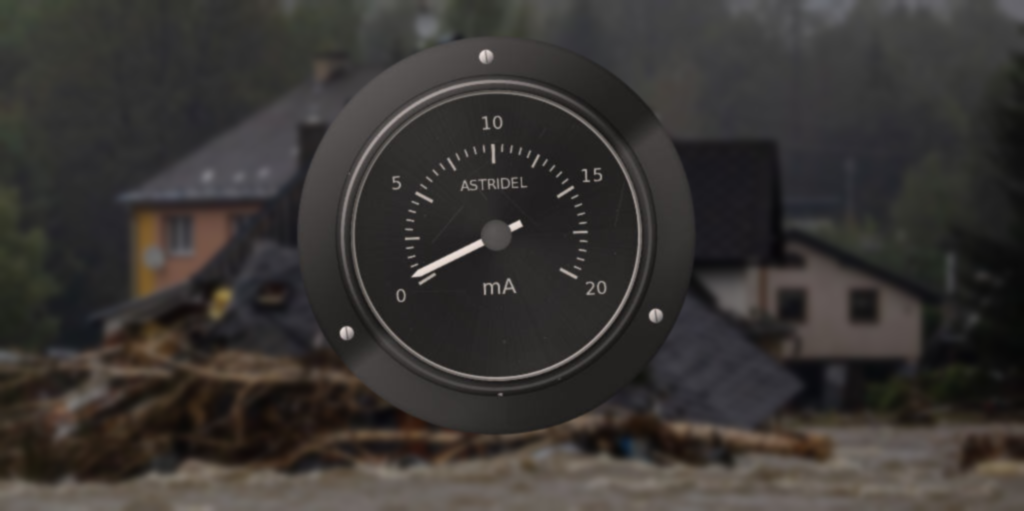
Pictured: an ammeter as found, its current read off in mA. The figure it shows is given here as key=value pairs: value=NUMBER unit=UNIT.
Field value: value=0.5 unit=mA
